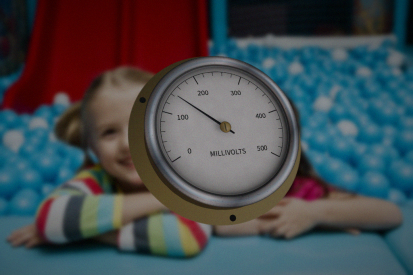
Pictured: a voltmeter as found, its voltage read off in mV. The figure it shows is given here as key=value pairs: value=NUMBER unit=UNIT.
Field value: value=140 unit=mV
